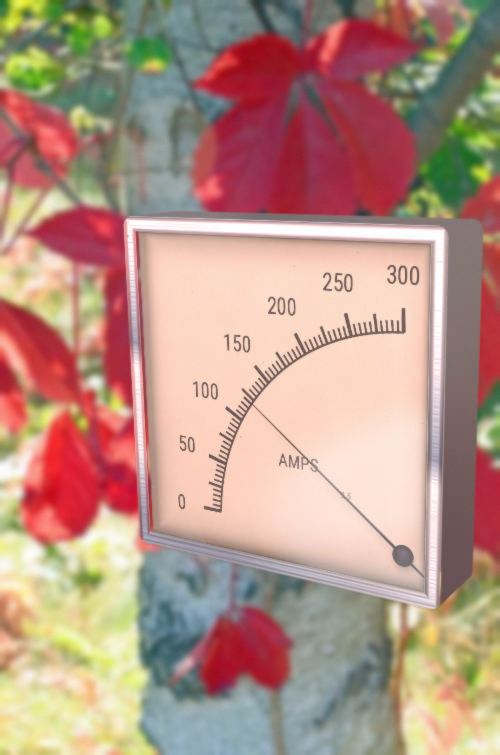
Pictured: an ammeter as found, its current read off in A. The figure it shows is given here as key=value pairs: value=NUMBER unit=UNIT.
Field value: value=125 unit=A
